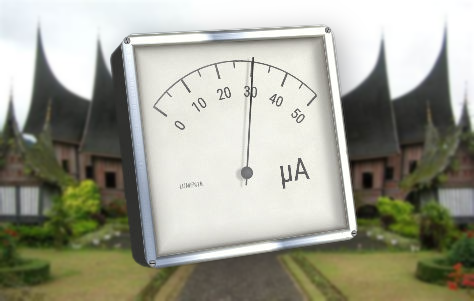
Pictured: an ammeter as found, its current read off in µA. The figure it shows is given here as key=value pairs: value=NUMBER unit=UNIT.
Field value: value=30 unit=µA
